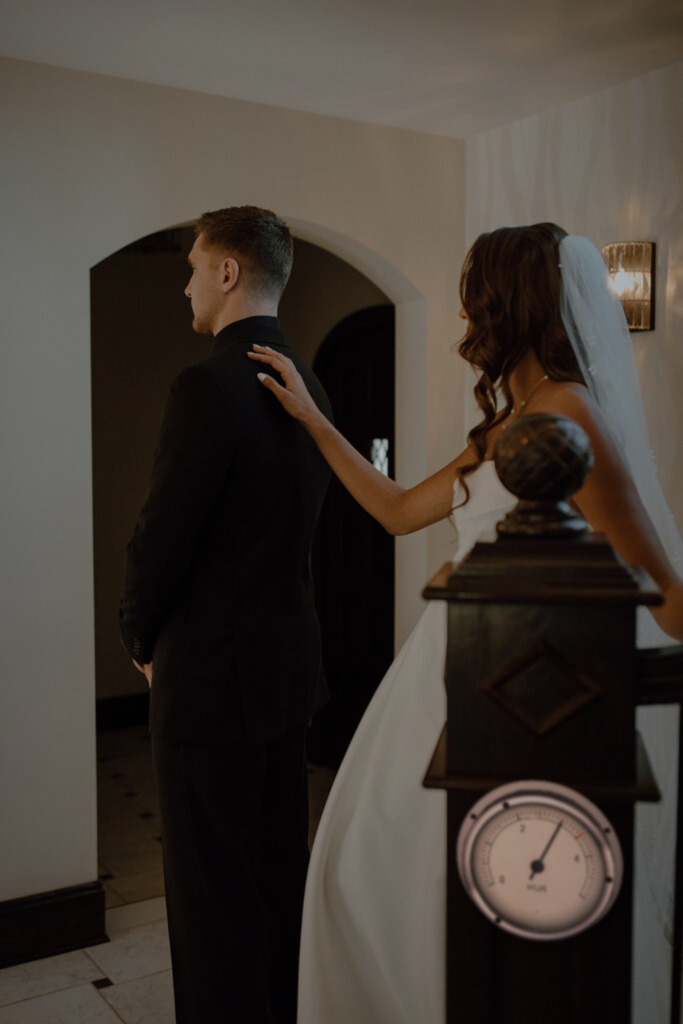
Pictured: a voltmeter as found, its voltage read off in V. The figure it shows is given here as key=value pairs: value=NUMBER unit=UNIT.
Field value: value=3 unit=V
